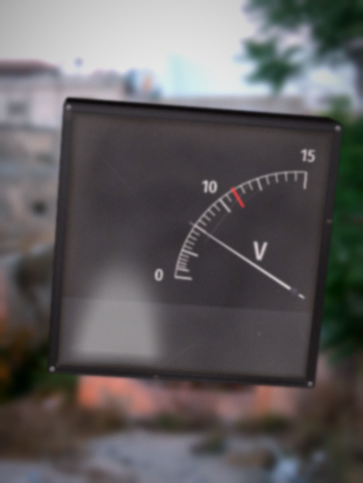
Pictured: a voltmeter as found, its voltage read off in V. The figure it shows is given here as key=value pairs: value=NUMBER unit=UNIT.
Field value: value=7.5 unit=V
